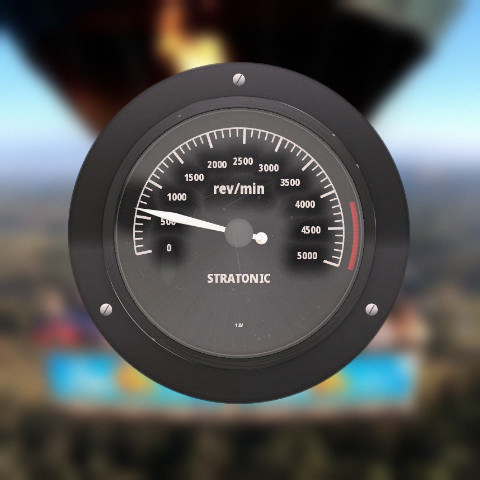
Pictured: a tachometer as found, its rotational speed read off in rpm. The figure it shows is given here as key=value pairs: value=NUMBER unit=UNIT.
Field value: value=600 unit=rpm
